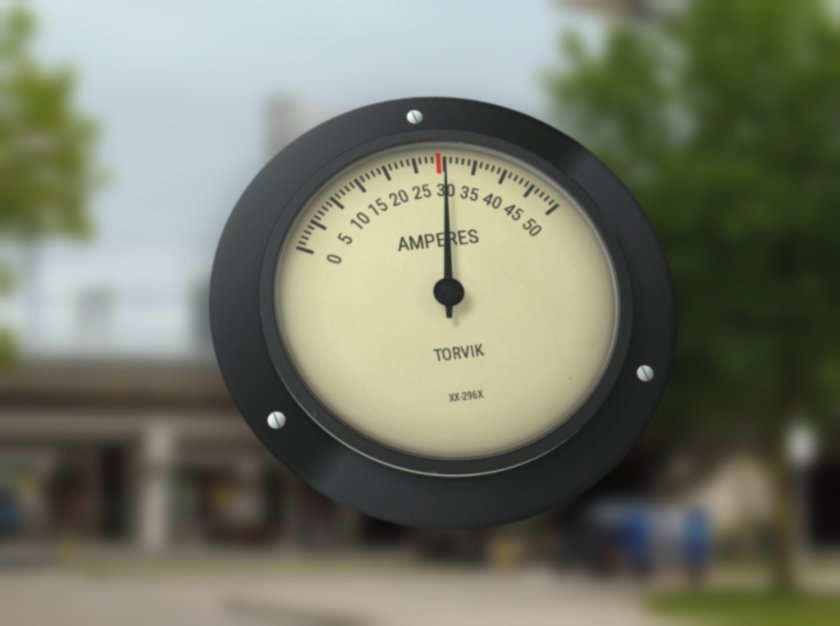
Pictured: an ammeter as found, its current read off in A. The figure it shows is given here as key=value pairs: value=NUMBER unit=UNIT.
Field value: value=30 unit=A
